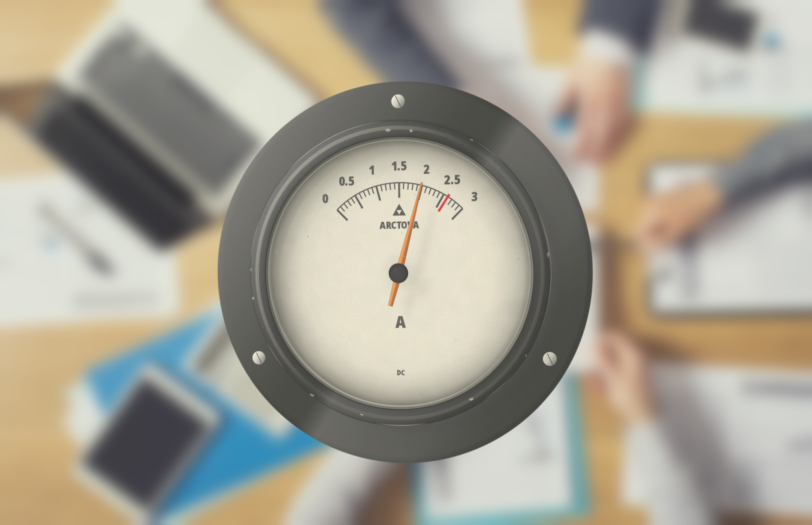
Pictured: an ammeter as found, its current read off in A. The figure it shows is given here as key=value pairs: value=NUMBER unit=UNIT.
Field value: value=2 unit=A
